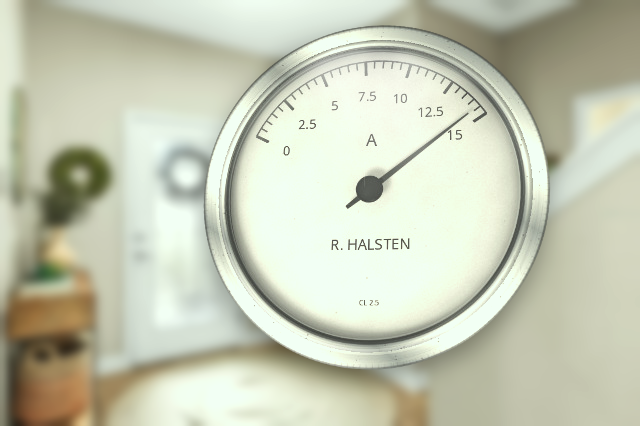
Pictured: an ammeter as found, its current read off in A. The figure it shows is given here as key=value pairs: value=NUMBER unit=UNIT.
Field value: value=14.5 unit=A
